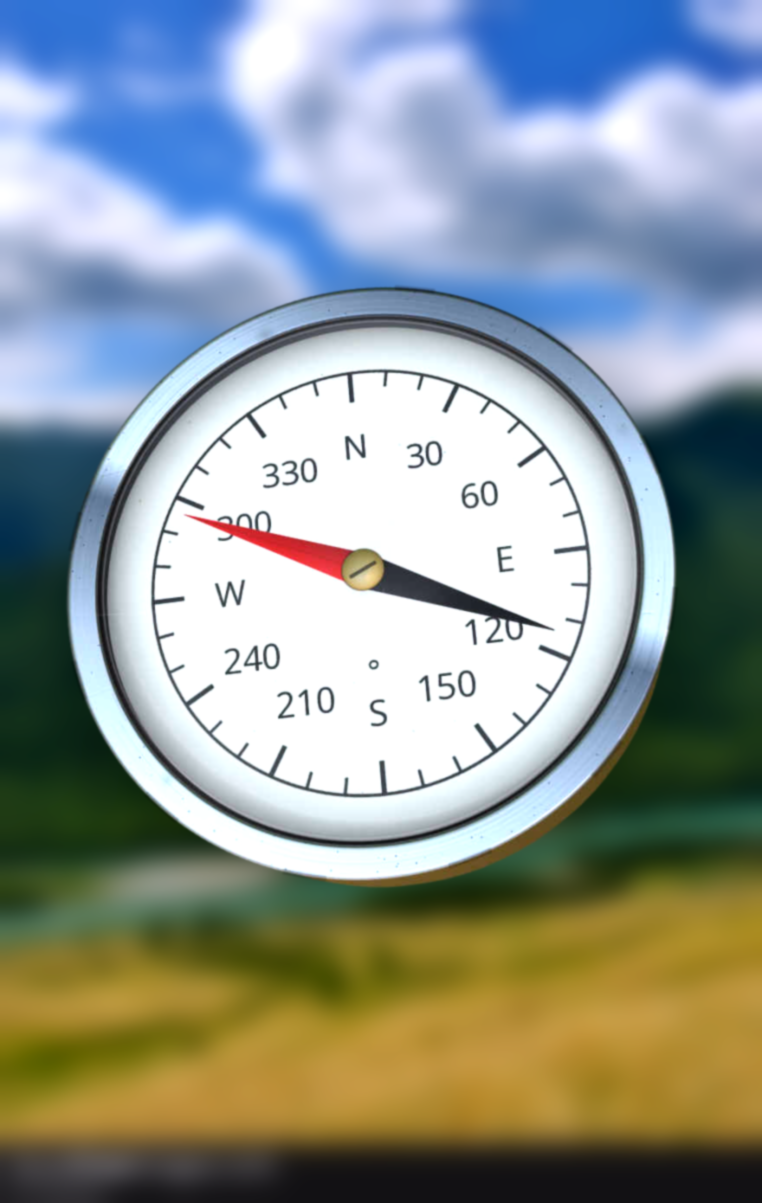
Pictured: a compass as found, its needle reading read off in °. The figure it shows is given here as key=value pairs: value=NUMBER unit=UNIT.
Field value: value=295 unit=°
